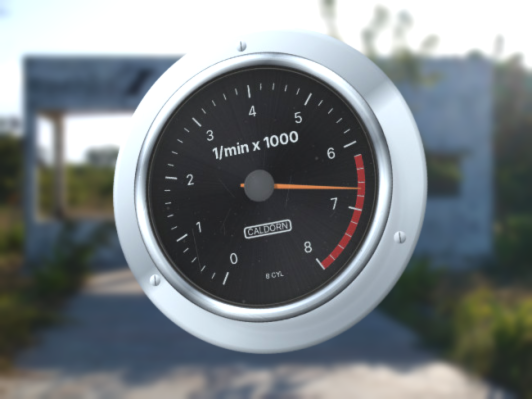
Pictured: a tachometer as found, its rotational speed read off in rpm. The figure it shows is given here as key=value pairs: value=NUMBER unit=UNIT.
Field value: value=6700 unit=rpm
